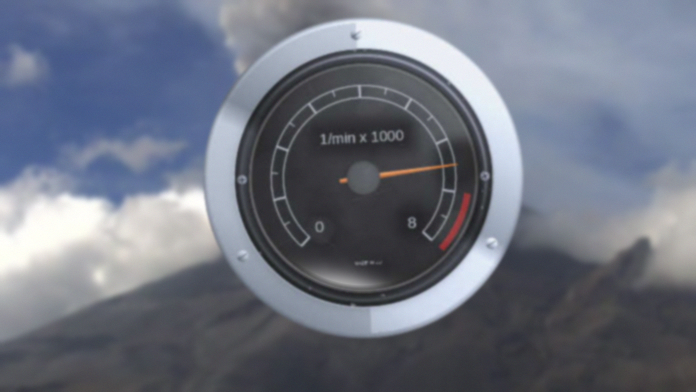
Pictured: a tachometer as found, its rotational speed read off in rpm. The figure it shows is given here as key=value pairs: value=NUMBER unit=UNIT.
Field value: value=6500 unit=rpm
